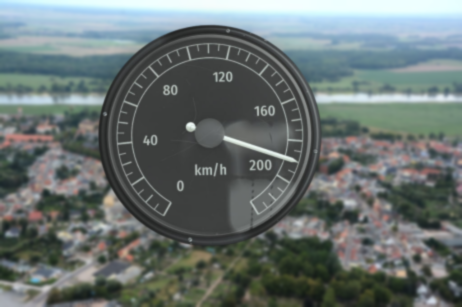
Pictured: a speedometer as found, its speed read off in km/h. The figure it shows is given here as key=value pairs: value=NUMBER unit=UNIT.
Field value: value=190 unit=km/h
